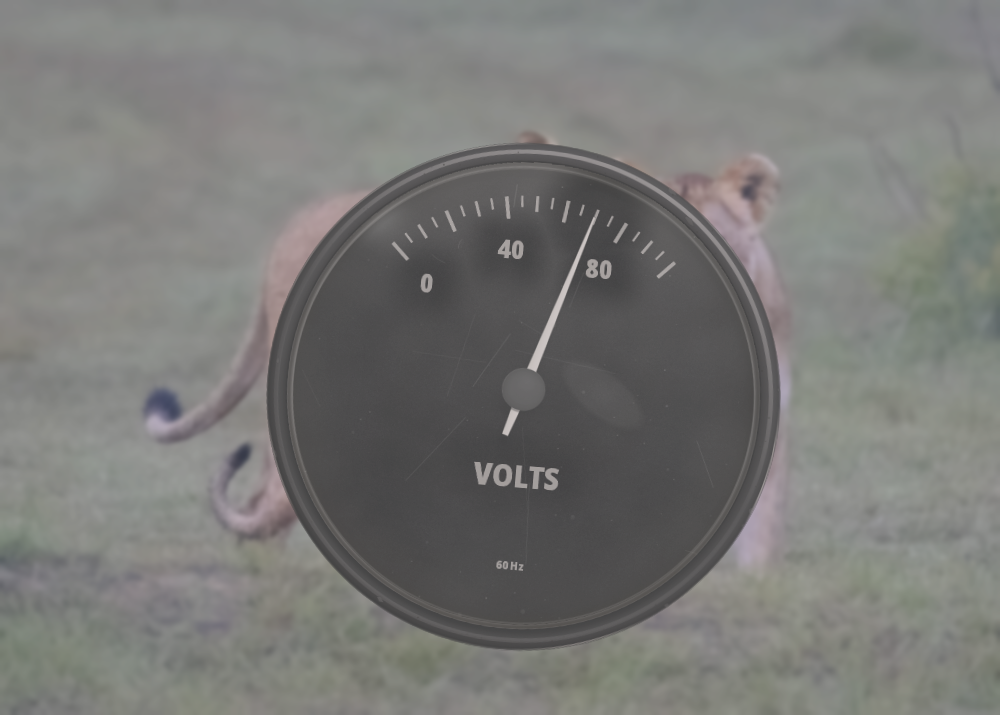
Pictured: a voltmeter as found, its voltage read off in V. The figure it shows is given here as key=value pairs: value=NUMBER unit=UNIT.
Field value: value=70 unit=V
